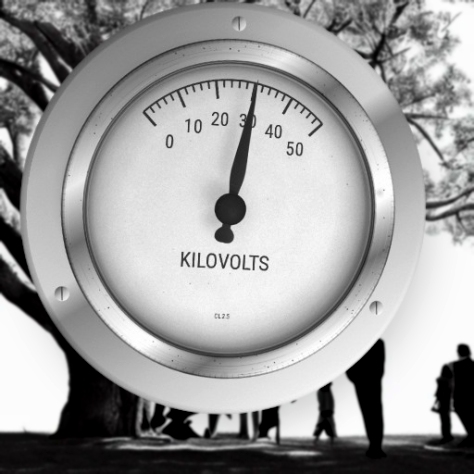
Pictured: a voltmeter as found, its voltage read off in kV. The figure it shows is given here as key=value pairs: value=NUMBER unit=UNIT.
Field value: value=30 unit=kV
